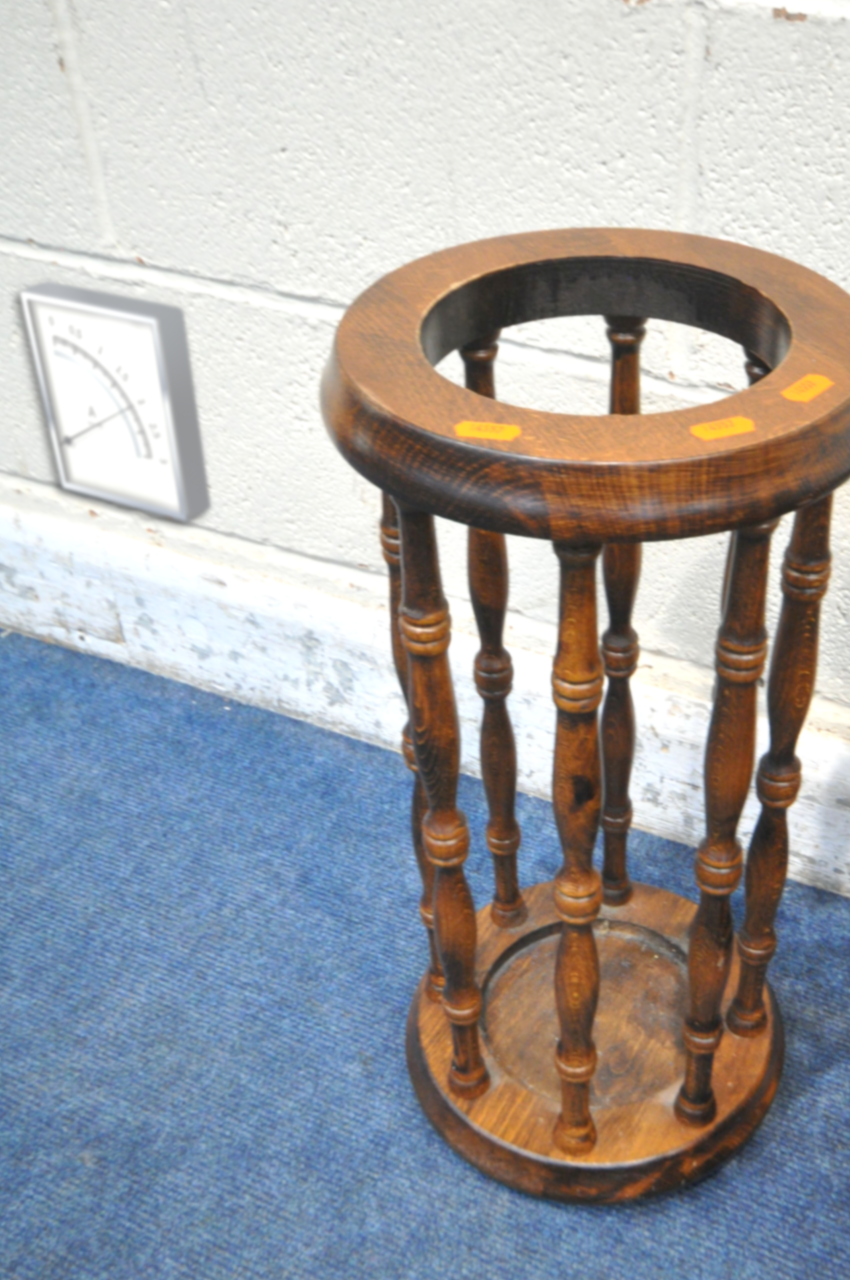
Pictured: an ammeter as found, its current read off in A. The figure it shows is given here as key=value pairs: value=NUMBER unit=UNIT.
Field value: value=2 unit=A
